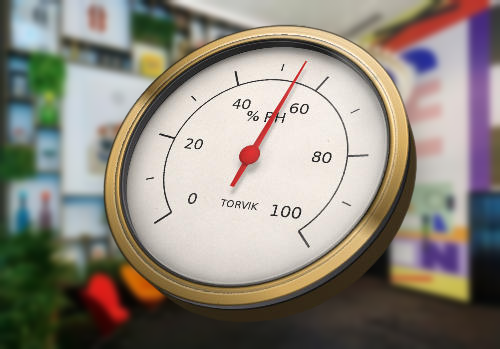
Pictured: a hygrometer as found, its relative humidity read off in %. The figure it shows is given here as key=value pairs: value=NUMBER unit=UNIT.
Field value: value=55 unit=%
